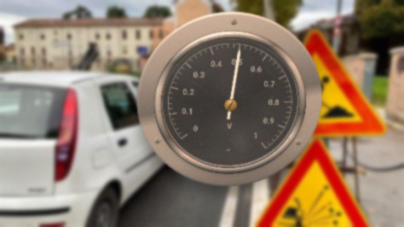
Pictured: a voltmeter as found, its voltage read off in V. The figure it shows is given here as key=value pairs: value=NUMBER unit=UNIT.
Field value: value=0.5 unit=V
